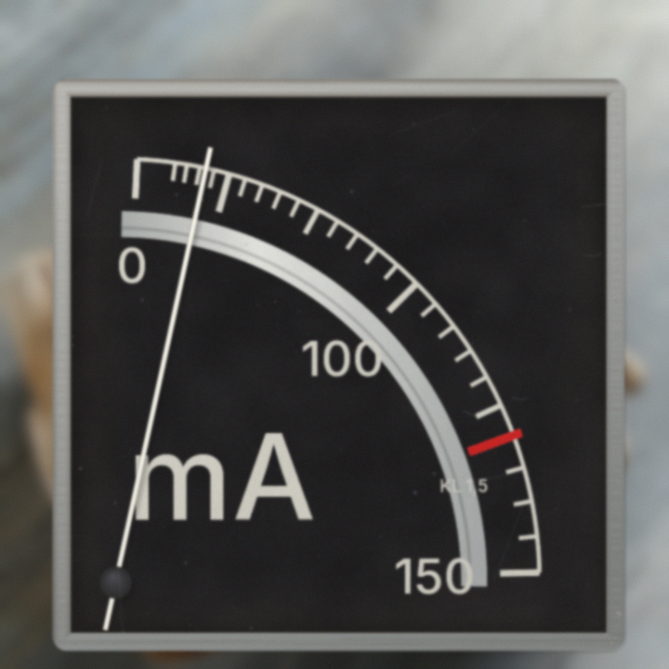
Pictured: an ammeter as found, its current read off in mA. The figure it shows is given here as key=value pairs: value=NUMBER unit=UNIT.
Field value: value=42.5 unit=mA
